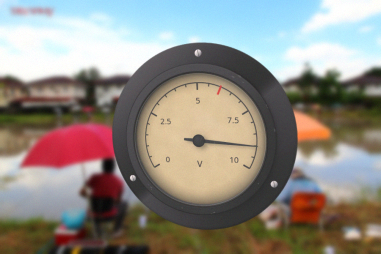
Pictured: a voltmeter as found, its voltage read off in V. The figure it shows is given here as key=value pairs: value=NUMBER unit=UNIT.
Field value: value=9 unit=V
